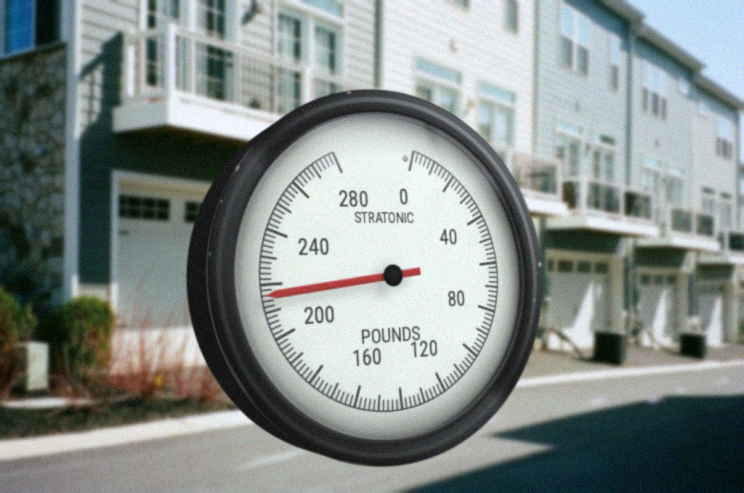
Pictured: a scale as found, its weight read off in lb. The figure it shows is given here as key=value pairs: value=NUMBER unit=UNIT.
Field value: value=216 unit=lb
